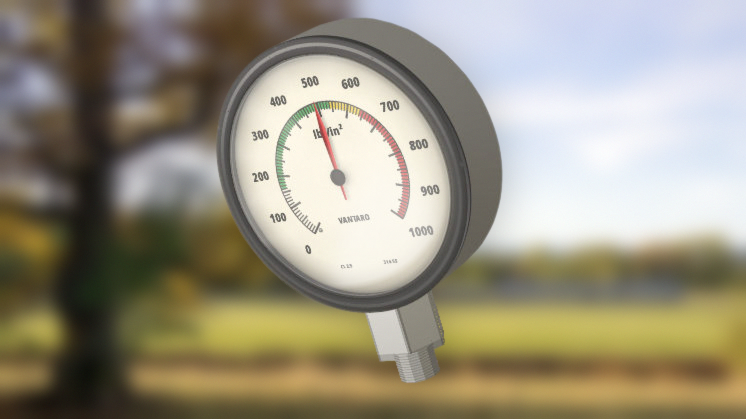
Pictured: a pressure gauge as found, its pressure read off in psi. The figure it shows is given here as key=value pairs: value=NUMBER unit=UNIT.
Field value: value=500 unit=psi
